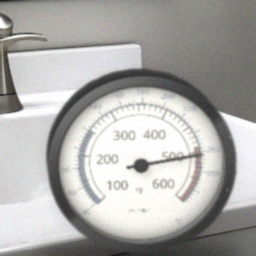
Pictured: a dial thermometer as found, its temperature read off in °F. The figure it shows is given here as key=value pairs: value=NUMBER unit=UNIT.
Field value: value=500 unit=°F
